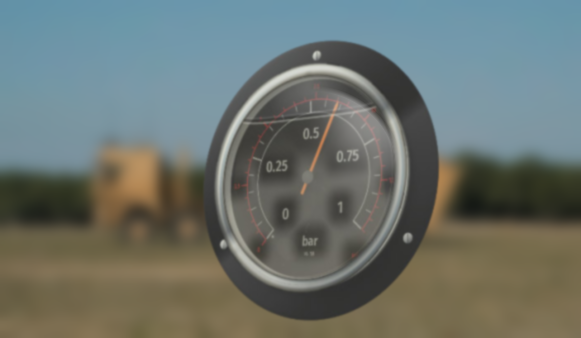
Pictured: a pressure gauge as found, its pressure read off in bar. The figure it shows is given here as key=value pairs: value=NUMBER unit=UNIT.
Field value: value=0.6 unit=bar
